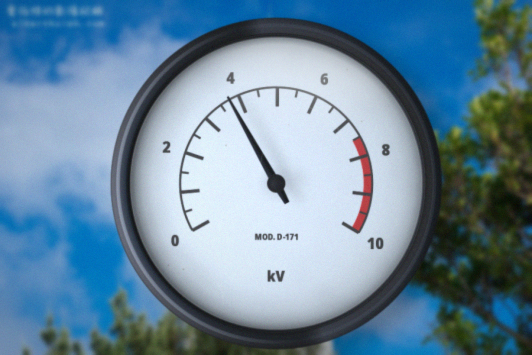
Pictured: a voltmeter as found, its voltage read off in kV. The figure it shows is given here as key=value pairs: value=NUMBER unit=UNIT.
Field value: value=3.75 unit=kV
